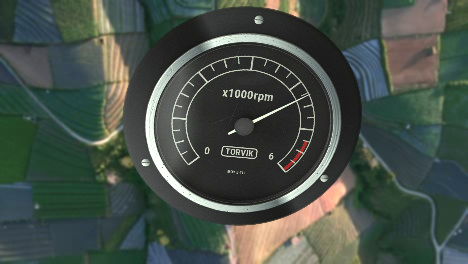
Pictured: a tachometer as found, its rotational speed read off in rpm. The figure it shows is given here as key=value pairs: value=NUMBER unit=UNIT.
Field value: value=4250 unit=rpm
